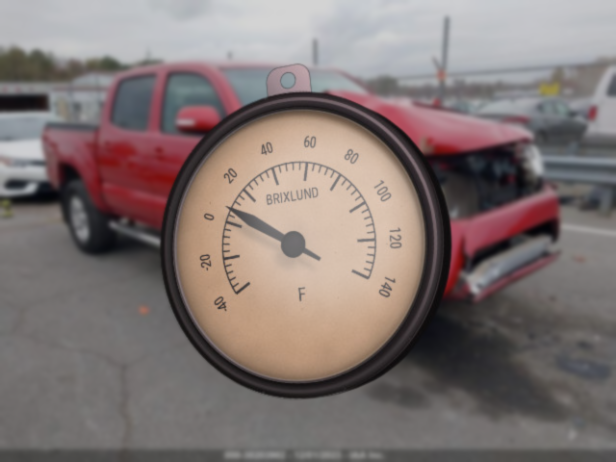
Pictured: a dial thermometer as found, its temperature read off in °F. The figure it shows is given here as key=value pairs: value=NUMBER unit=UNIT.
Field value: value=8 unit=°F
